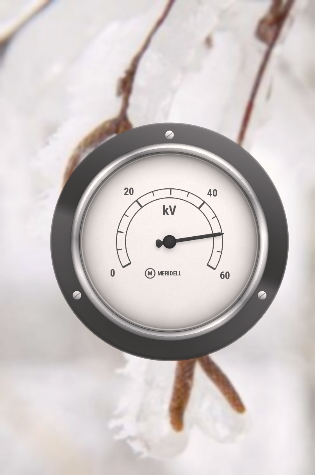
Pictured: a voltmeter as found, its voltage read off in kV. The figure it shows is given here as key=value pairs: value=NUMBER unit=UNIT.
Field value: value=50 unit=kV
